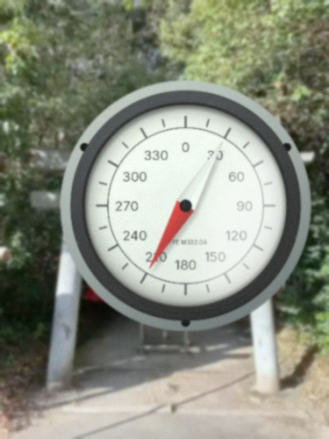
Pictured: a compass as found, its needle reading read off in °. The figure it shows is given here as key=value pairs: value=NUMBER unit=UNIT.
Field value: value=210 unit=°
